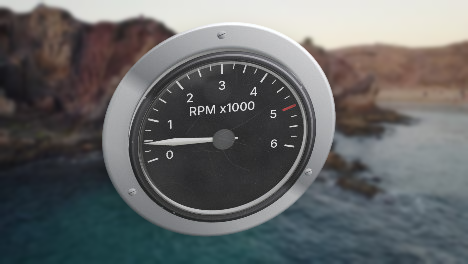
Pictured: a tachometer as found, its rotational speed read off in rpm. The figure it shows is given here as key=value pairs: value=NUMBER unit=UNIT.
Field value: value=500 unit=rpm
